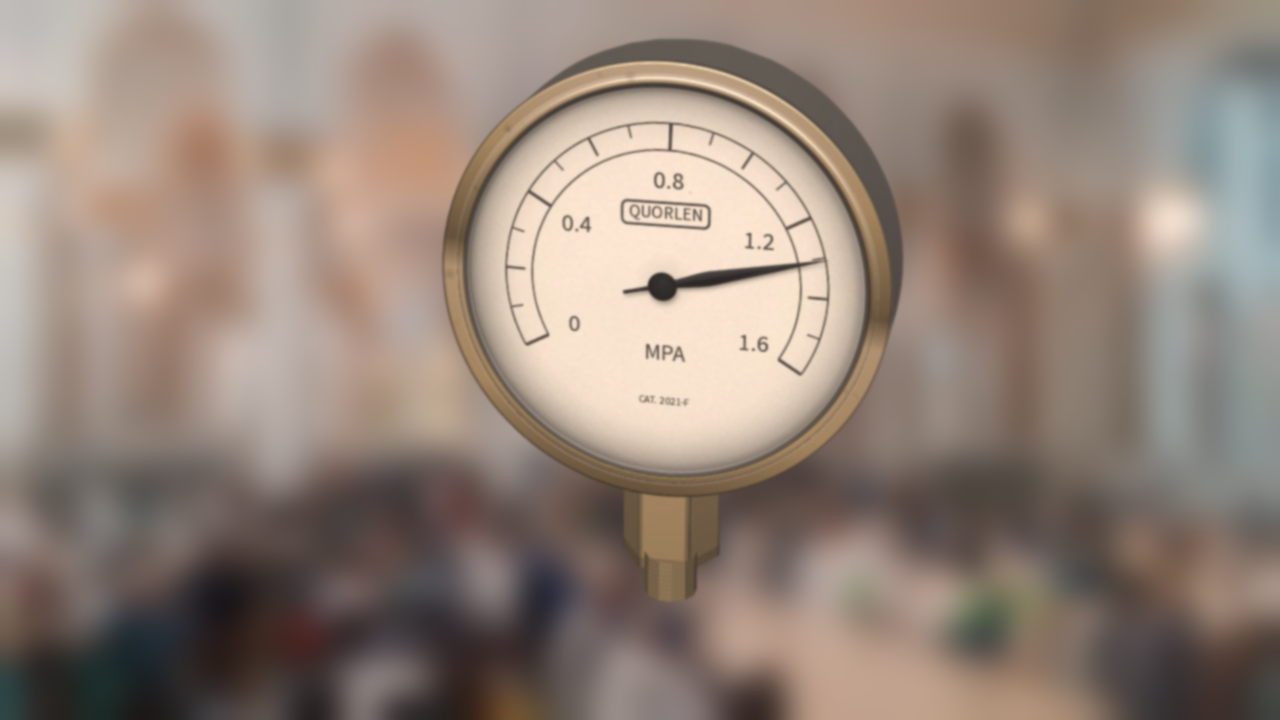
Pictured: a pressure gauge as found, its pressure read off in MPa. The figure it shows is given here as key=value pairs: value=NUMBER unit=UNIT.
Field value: value=1.3 unit=MPa
